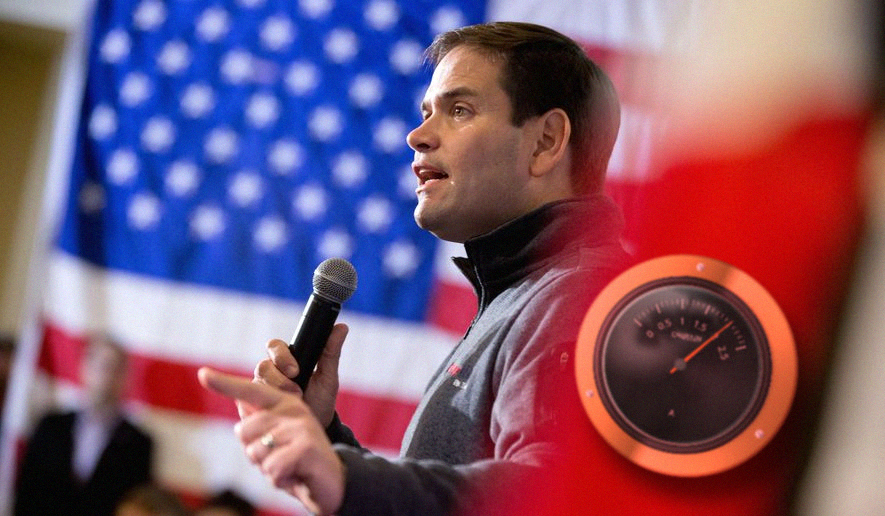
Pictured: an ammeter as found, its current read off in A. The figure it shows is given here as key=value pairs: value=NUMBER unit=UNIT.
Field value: value=2 unit=A
